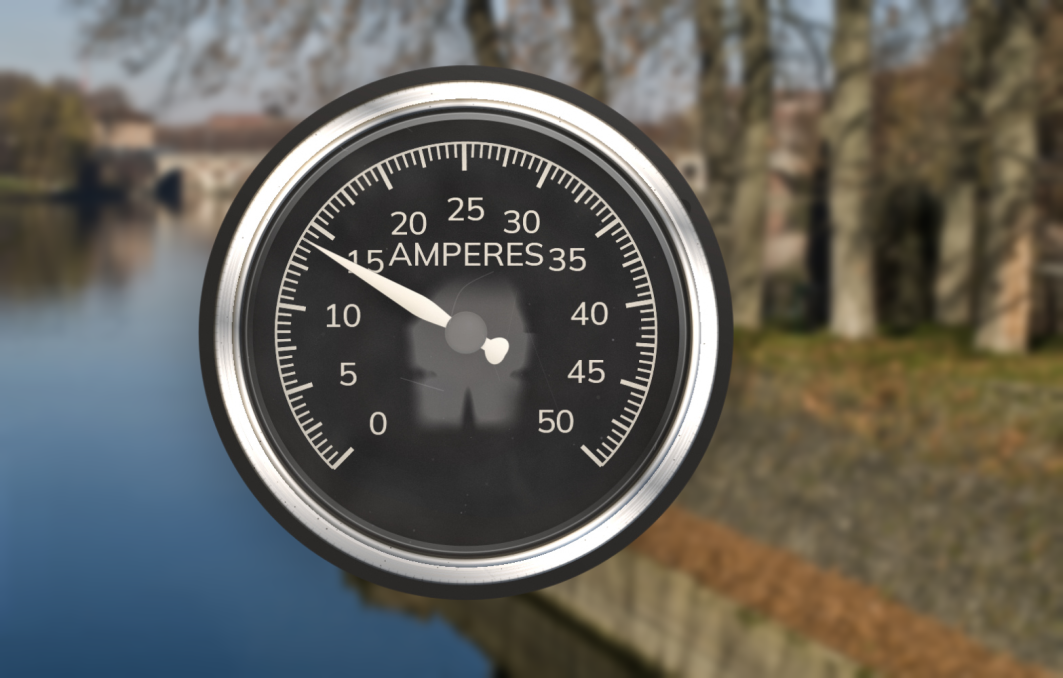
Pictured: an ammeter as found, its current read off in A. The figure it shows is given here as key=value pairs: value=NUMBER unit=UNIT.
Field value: value=14 unit=A
